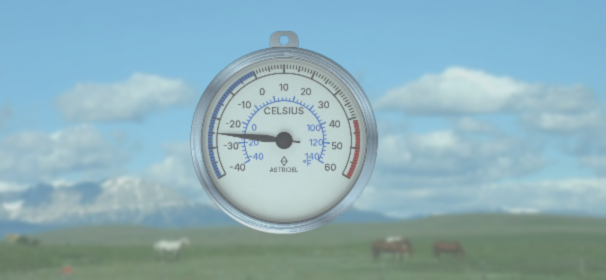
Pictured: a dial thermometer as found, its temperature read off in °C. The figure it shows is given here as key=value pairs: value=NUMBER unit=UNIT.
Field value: value=-25 unit=°C
